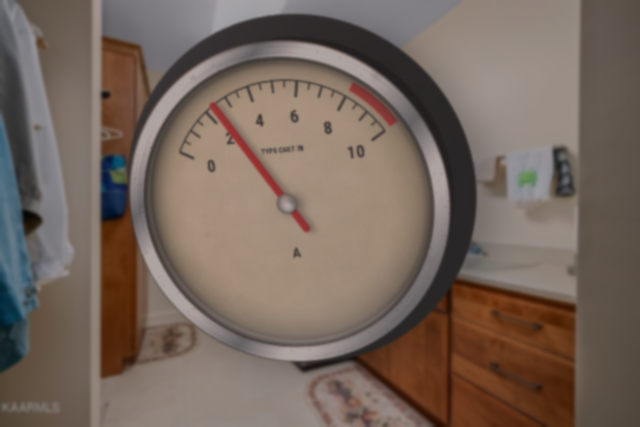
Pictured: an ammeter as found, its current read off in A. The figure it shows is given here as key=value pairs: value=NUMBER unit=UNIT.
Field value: value=2.5 unit=A
